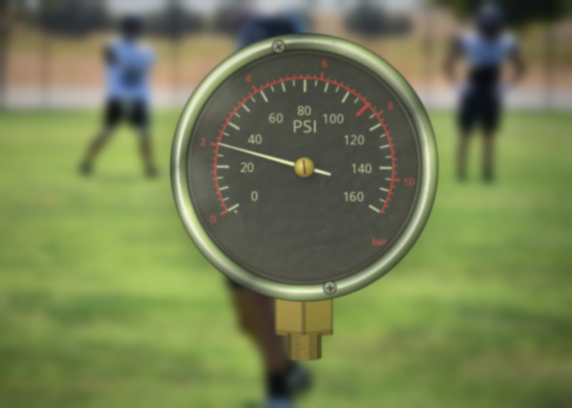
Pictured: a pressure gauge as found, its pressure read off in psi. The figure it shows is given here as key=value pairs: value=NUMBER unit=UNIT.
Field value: value=30 unit=psi
